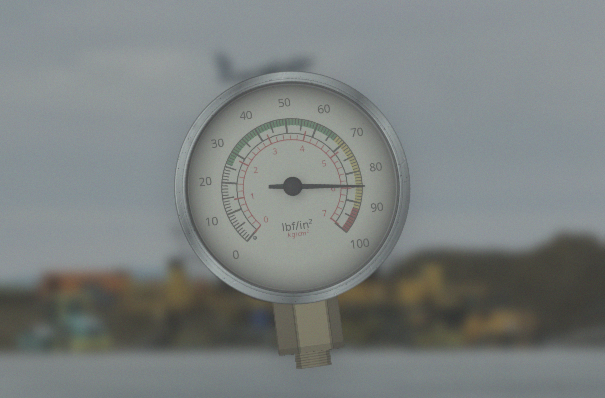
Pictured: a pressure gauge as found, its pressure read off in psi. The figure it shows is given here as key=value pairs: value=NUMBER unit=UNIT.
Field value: value=85 unit=psi
